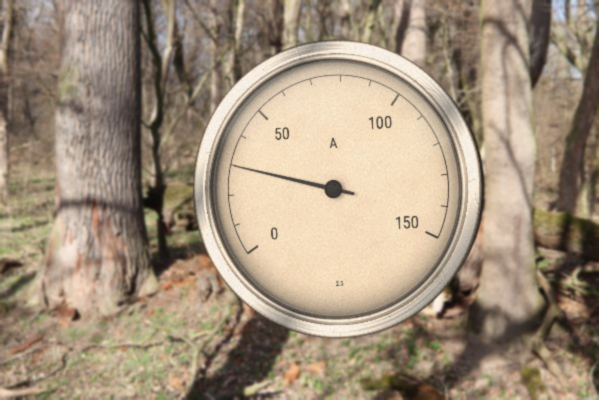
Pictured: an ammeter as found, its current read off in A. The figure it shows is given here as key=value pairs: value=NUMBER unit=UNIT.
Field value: value=30 unit=A
